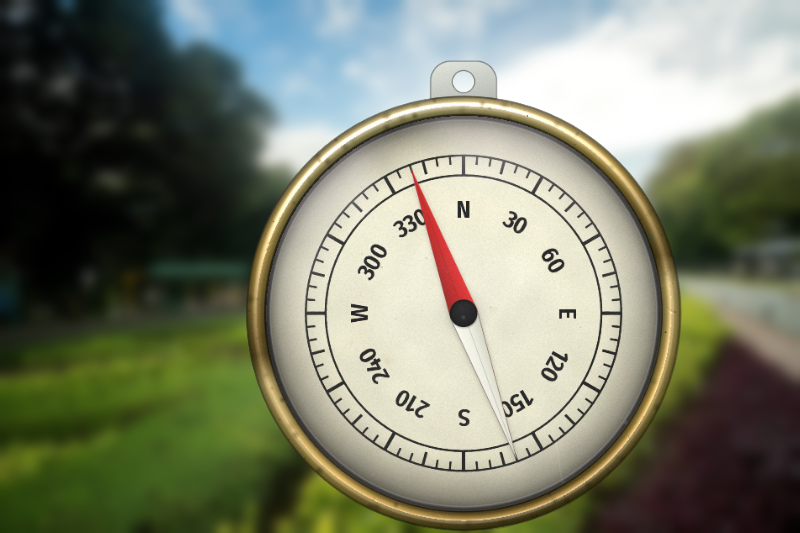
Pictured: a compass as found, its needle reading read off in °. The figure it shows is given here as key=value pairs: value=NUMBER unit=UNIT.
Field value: value=340 unit=°
